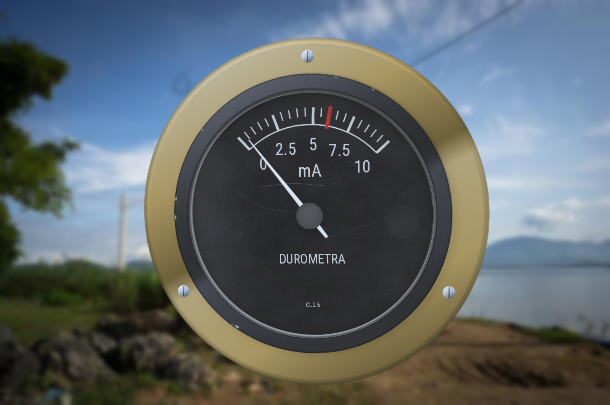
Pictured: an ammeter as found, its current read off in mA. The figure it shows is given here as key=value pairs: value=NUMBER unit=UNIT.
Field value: value=0.5 unit=mA
